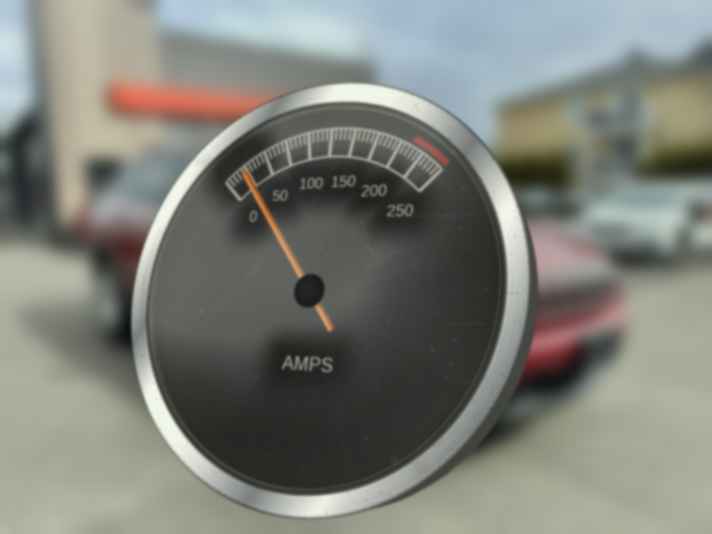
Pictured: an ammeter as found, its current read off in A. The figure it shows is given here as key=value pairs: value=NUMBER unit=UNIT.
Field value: value=25 unit=A
